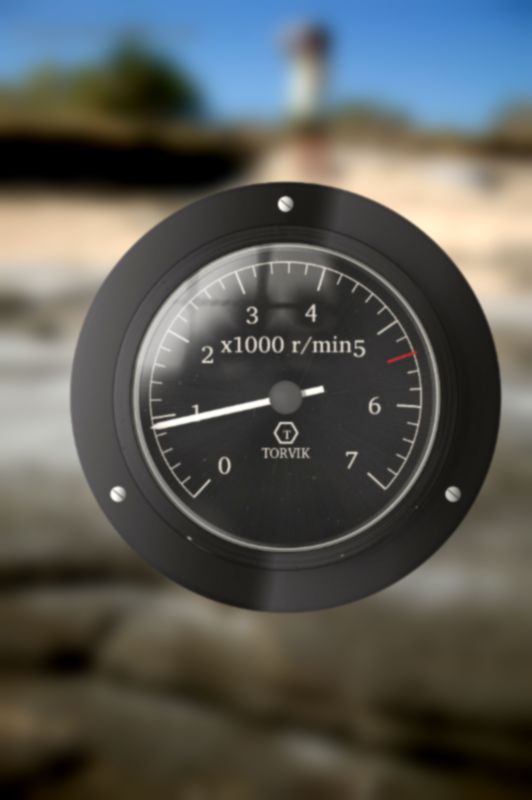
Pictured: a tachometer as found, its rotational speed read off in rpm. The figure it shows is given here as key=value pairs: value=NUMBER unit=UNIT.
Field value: value=900 unit=rpm
